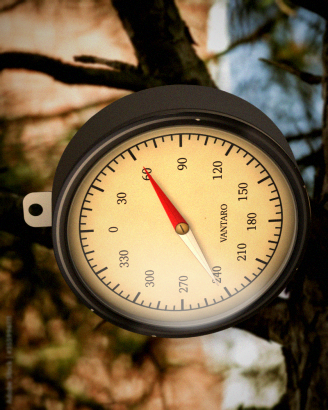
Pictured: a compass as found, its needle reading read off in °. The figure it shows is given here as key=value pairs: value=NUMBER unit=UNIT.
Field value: value=62.5 unit=°
